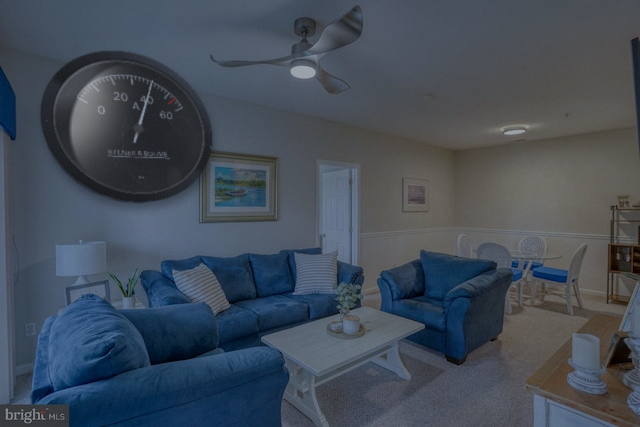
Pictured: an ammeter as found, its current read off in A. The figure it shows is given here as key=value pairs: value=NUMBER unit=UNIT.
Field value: value=40 unit=A
